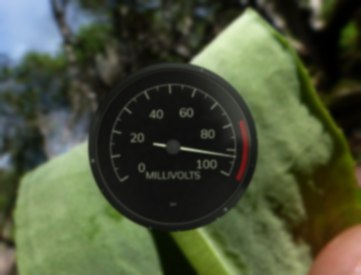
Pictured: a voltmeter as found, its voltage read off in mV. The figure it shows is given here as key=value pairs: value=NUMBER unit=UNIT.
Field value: value=92.5 unit=mV
